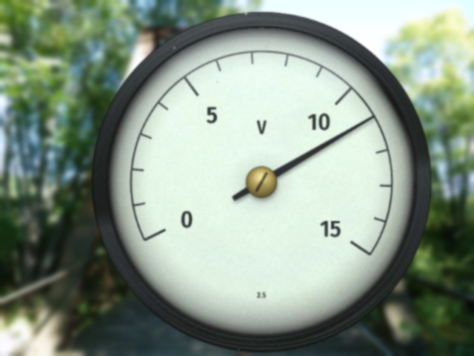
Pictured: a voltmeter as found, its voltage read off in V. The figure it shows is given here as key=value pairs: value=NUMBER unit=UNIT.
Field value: value=11 unit=V
